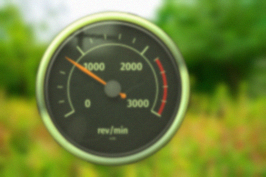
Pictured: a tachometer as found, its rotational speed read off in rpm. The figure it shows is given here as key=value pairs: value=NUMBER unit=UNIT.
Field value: value=800 unit=rpm
